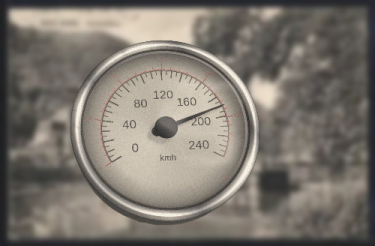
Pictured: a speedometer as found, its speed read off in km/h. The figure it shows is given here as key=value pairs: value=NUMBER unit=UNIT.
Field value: value=190 unit=km/h
